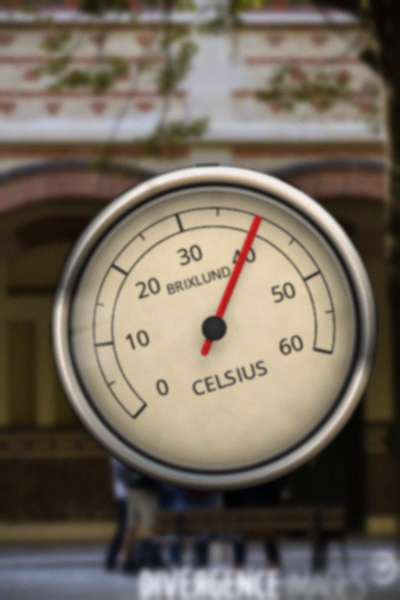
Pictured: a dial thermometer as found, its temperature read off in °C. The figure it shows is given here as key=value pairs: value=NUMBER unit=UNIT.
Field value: value=40 unit=°C
